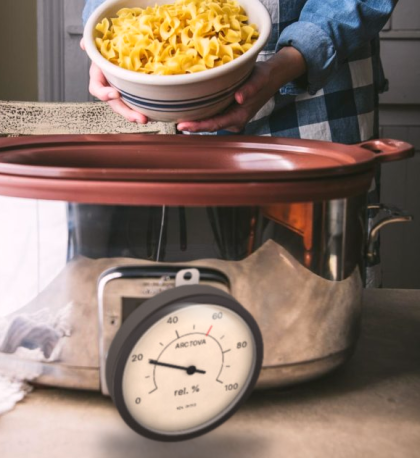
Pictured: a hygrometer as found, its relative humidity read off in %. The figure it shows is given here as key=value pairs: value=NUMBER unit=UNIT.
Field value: value=20 unit=%
